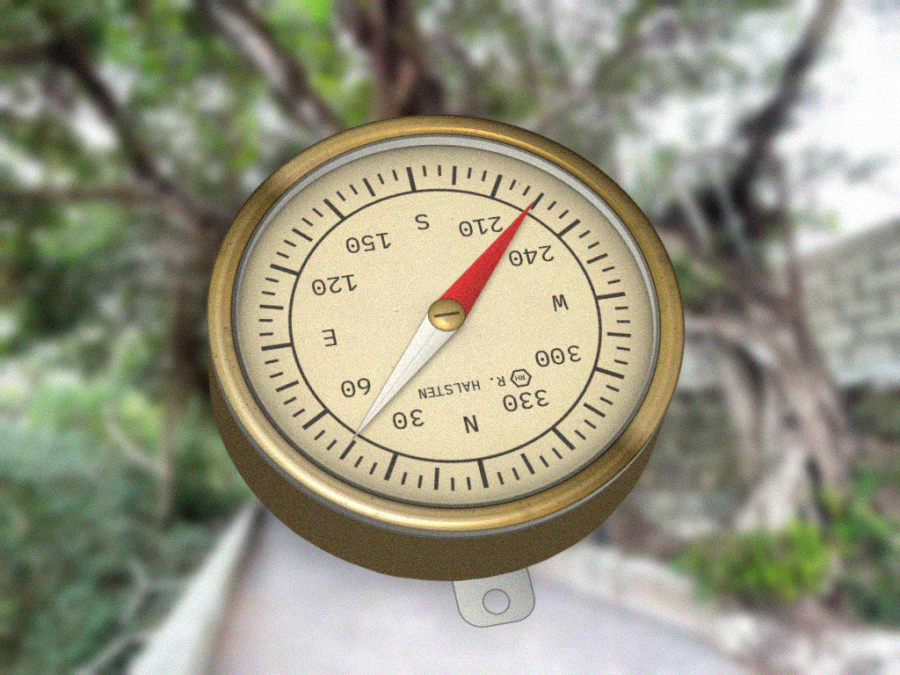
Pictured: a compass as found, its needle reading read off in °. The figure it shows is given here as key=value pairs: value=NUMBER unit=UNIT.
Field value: value=225 unit=°
